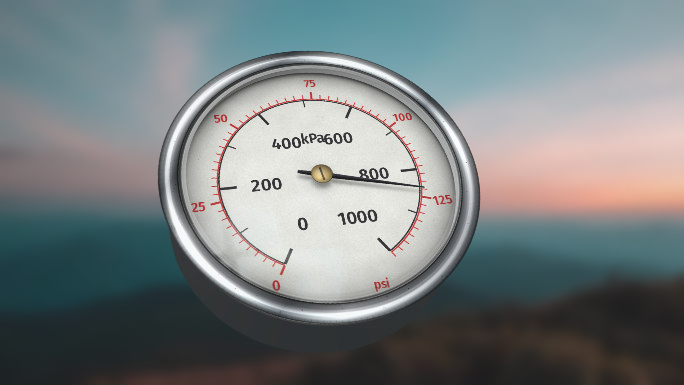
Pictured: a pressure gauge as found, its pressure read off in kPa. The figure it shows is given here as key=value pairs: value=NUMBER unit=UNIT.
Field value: value=850 unit=kPa
